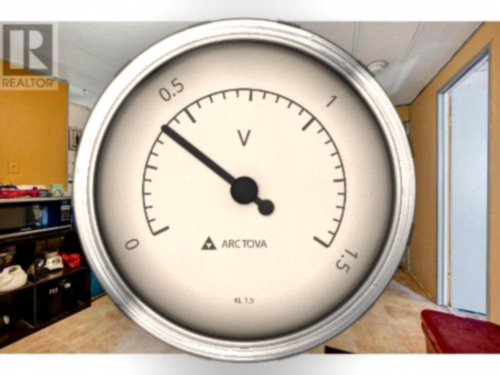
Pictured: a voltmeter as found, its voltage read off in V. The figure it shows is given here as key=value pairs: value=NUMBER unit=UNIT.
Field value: value=0.4 unit=V
